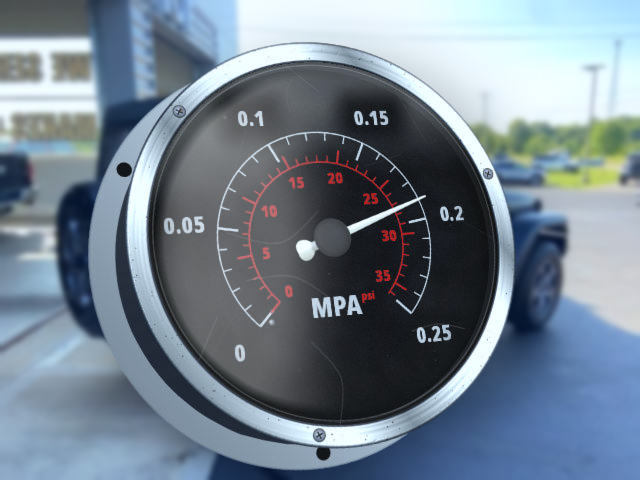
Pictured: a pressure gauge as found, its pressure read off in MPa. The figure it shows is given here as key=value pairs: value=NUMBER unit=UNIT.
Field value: value=0.19 unit=MPa
